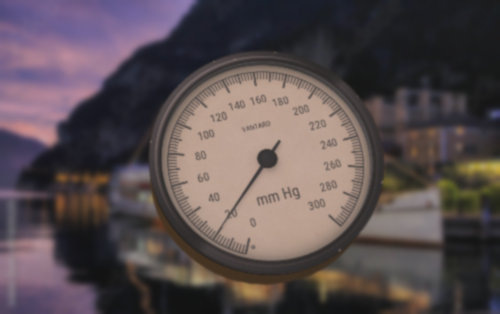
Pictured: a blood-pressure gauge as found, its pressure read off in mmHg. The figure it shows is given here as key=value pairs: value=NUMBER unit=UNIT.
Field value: value=20 unit=mmHg
